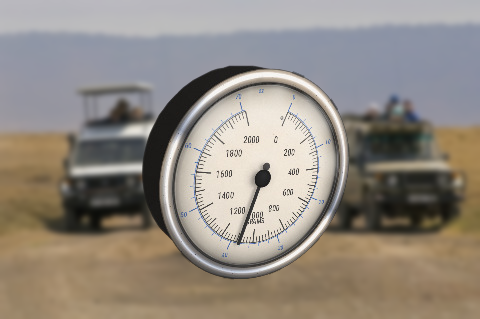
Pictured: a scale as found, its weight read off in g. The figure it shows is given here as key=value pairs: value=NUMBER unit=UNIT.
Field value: value=1100 unit=g
